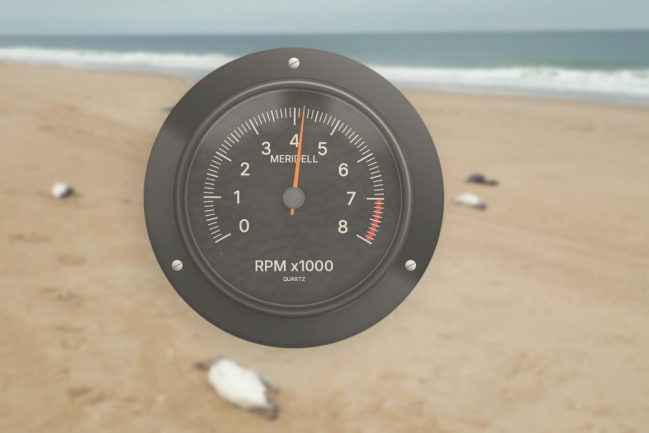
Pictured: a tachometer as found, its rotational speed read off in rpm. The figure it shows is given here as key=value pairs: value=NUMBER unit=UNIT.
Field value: value=4200 unit=rpm
